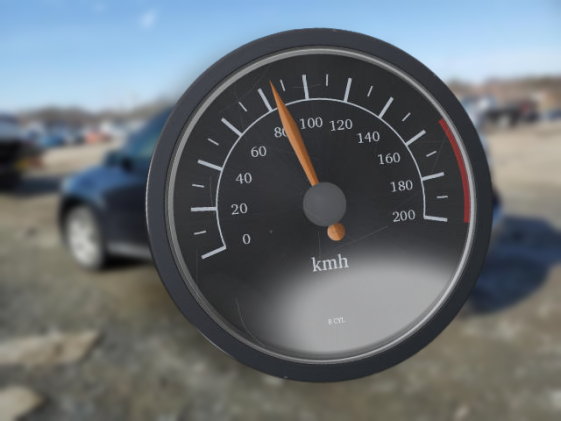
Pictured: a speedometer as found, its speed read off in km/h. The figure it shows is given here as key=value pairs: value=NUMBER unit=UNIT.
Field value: value=85 unit=km/h
